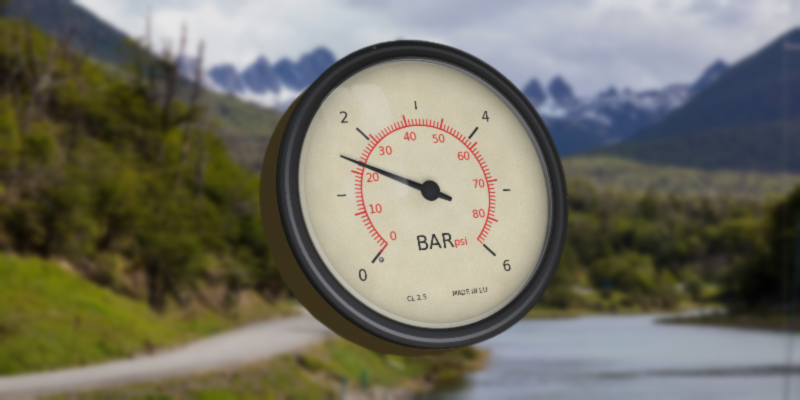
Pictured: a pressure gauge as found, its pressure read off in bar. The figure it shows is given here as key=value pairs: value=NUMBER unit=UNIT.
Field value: value=1.5 unit=bar
